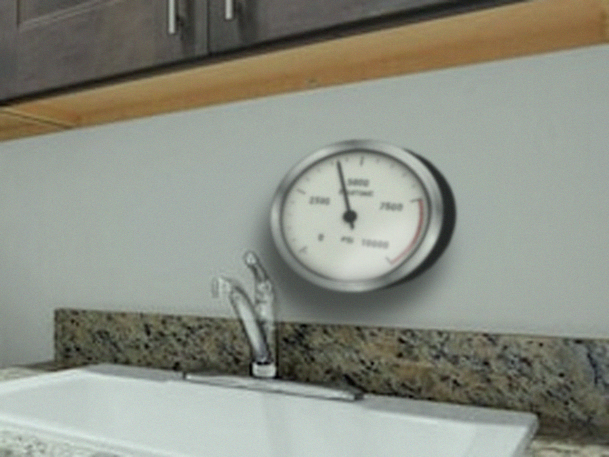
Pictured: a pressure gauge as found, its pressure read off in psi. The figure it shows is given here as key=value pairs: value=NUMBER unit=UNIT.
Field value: value=4250 unit=psi
